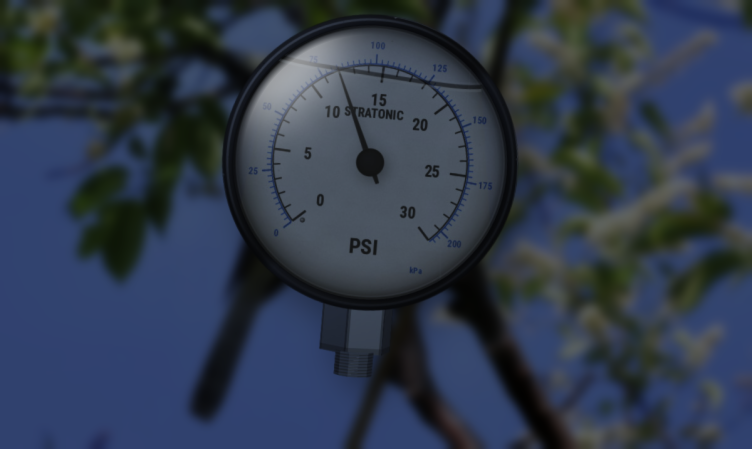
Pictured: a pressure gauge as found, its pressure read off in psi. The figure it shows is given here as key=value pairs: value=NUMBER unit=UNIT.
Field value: value=12 unit=psi
